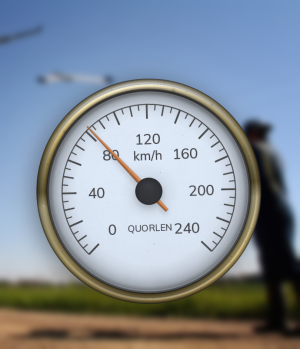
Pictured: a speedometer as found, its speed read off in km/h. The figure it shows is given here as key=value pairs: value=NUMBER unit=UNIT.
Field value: value=82.5 unit=km/h
